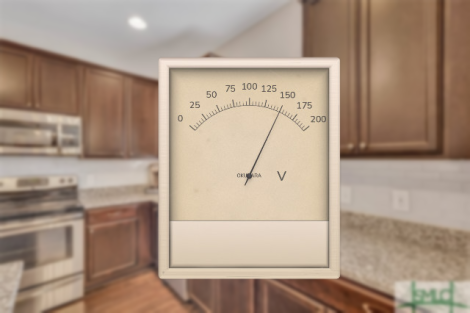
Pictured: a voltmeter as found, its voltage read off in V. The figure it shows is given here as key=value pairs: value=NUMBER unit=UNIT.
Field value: value=150 unit=V
